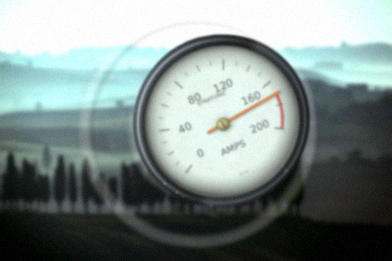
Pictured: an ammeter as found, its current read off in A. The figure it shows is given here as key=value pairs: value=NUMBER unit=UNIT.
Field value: value=170 unit=A
